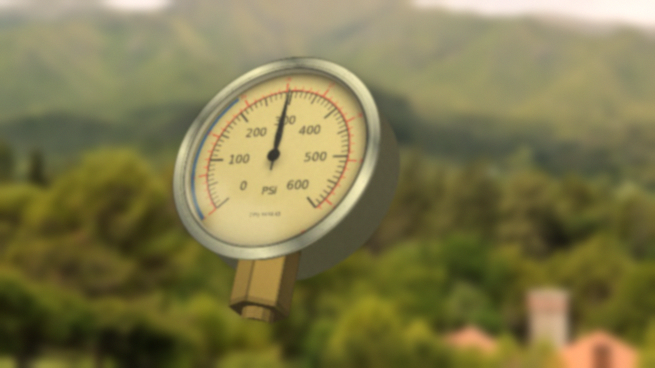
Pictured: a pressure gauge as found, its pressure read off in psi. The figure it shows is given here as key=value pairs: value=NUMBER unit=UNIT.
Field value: value=300 unit=psi
